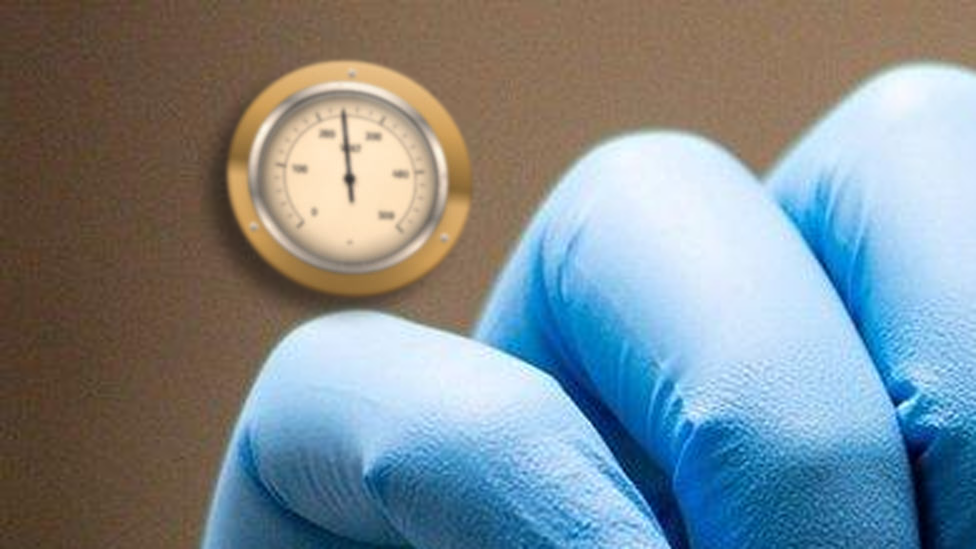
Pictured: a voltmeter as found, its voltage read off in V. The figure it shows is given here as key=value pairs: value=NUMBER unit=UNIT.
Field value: value=240 unit=V
